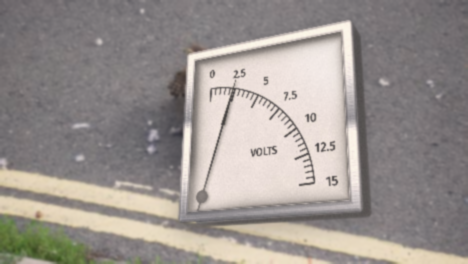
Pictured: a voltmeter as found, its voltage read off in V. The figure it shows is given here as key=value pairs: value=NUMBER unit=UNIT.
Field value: value=2.5 unit=V
